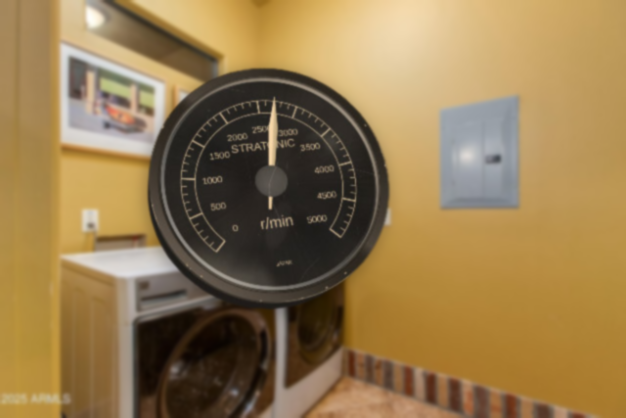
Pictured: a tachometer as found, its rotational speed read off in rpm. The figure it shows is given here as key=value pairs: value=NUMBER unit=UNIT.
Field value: value=2700 unit=rpm
